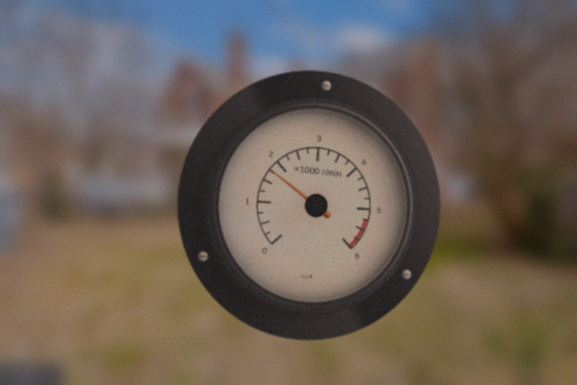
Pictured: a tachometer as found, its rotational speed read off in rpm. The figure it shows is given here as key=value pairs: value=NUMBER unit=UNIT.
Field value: value=1750 unit=rpm
